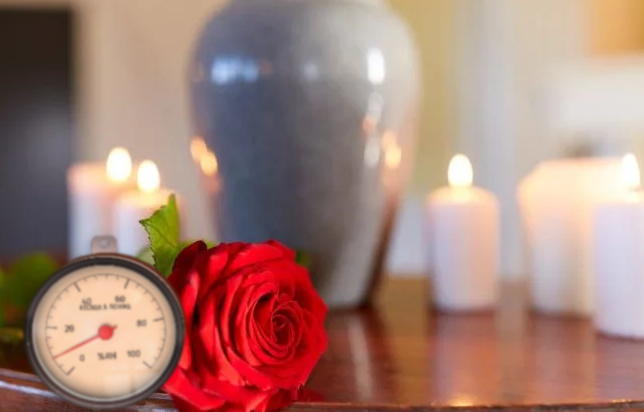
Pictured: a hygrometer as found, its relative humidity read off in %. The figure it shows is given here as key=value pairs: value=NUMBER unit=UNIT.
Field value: value=8 unit=%
